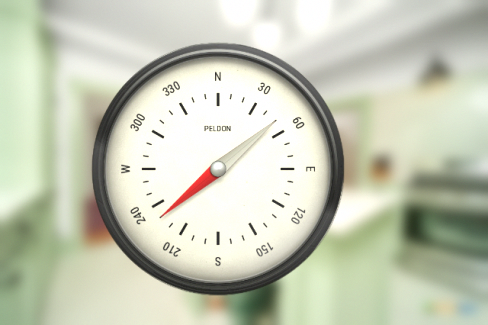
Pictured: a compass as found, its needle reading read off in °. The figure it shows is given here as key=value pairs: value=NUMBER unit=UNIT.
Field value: value=230 unit=°
